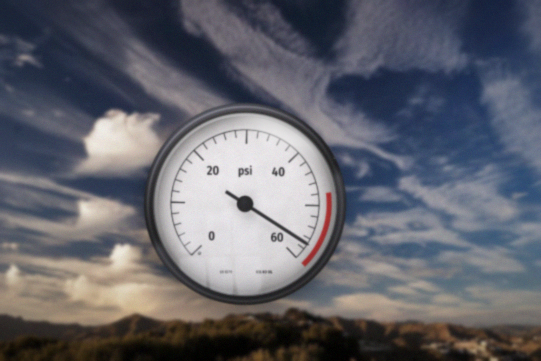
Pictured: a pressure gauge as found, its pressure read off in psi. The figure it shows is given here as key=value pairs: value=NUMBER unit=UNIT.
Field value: value=57 unit=psi
